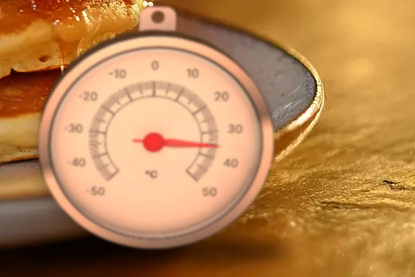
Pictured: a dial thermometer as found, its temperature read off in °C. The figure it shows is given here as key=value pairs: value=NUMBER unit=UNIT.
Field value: value=35 unit=°C
